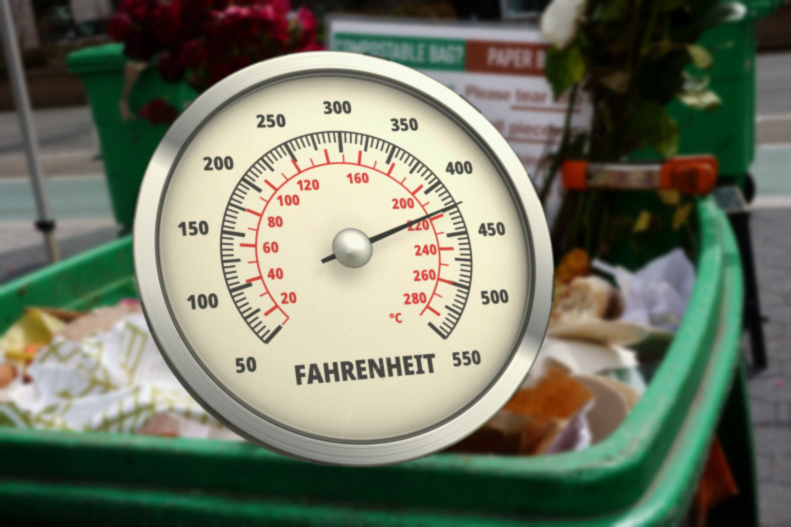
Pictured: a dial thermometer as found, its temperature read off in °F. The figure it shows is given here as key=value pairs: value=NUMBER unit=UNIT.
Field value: value=425 unit=°F
